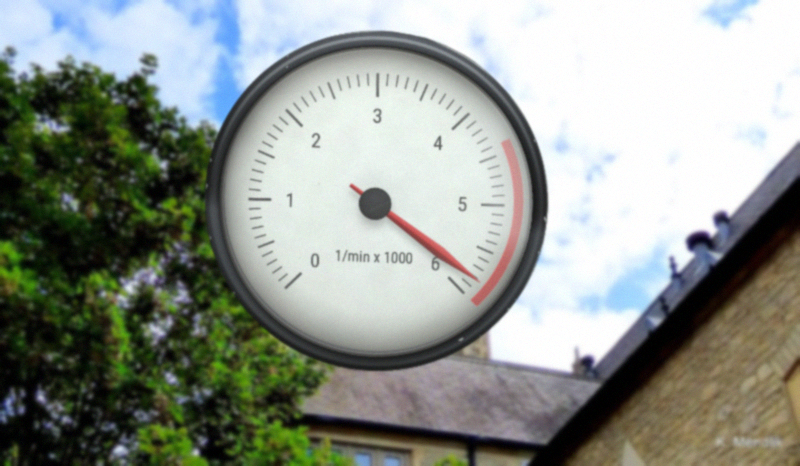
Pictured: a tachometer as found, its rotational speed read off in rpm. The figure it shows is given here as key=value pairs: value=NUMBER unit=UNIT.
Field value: value=5800 unit=rpm
